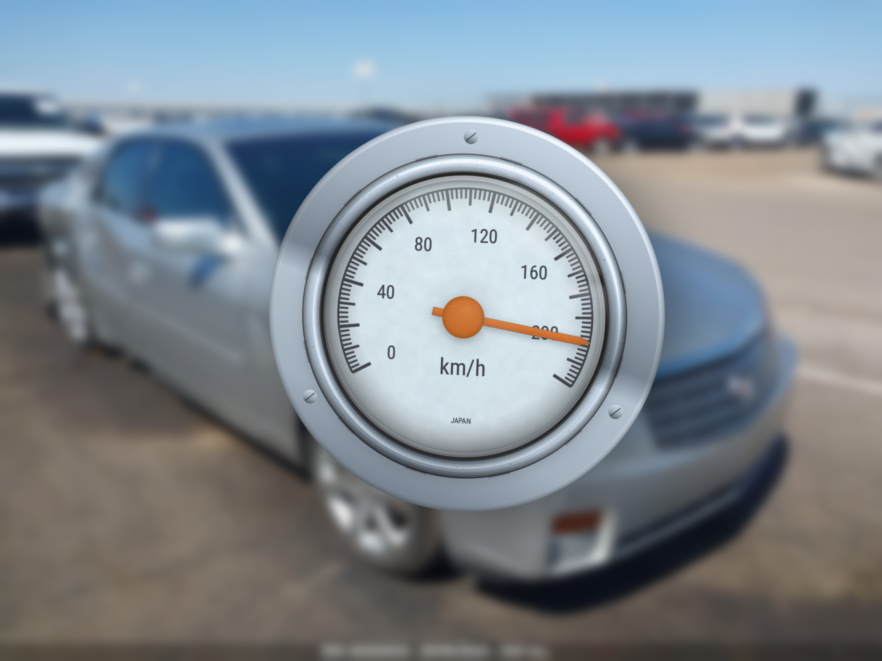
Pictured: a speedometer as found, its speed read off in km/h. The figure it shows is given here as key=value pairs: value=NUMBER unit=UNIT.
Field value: value=200 unit=km/h
